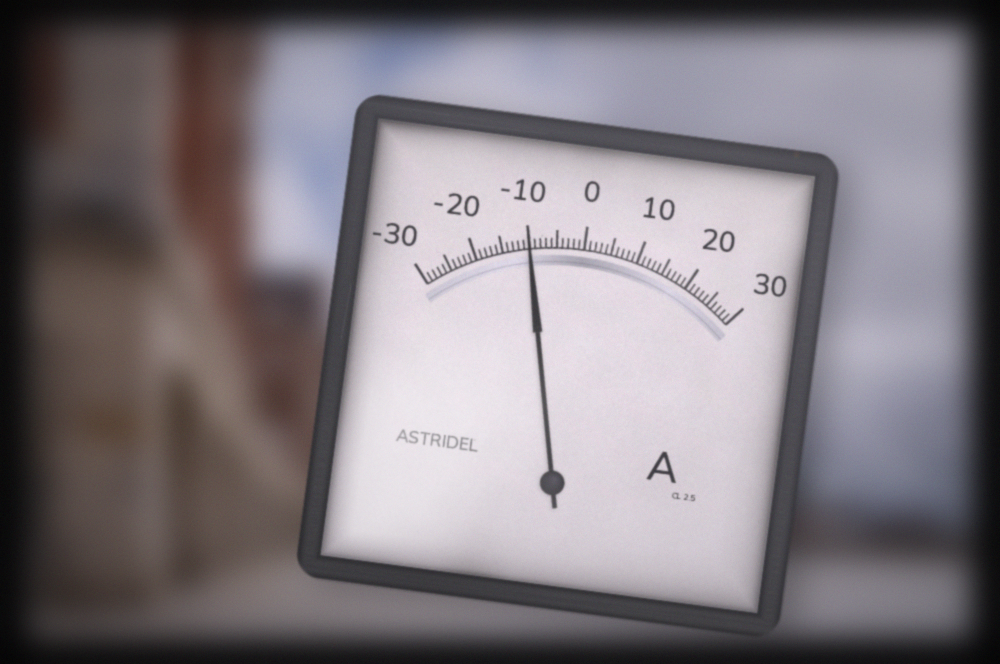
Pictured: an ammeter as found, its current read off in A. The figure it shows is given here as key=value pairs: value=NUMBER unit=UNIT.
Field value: value=-10 unit=A
